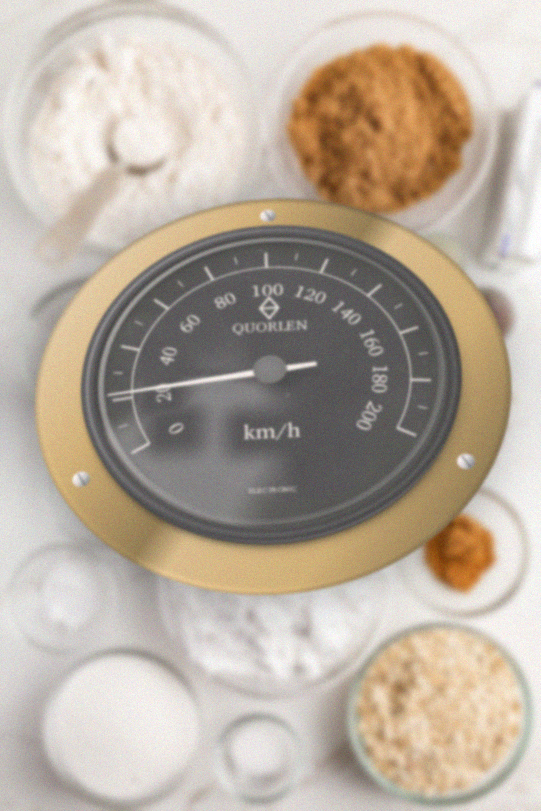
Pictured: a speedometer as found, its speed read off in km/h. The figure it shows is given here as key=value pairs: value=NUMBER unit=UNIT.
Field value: value=20 unit=km/h
